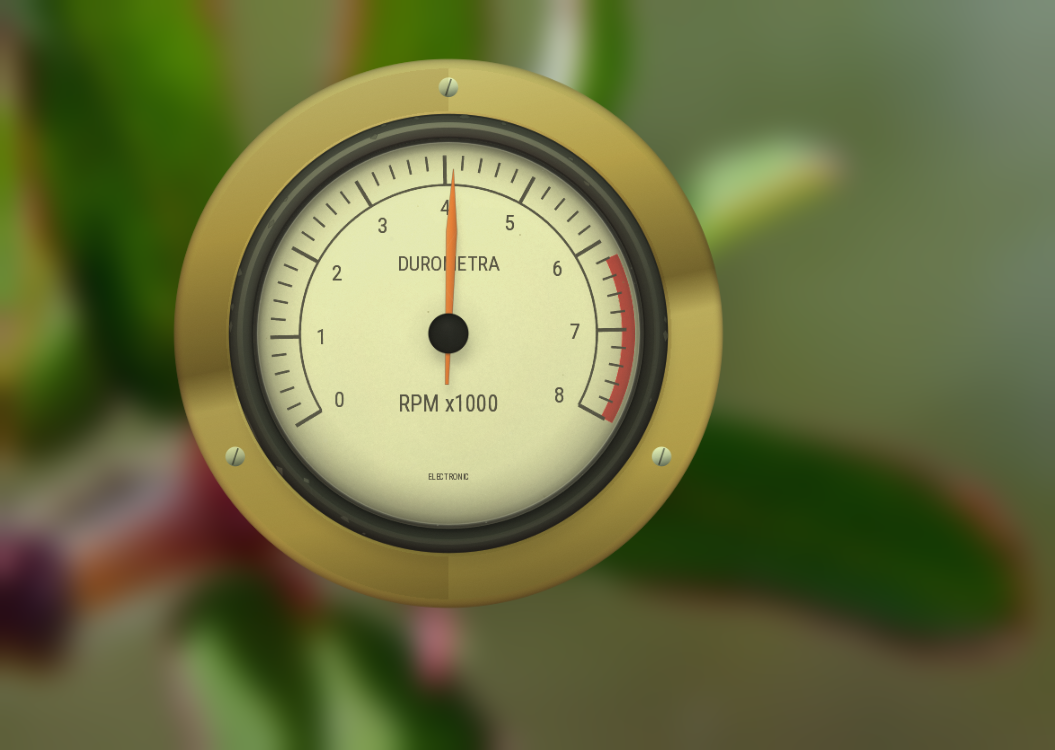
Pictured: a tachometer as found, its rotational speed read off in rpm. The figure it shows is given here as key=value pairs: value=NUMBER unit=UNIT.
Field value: value=4100 unit=rpm
